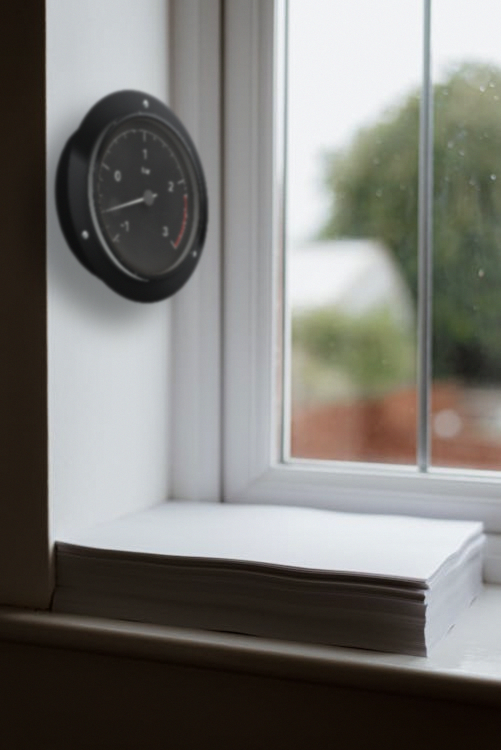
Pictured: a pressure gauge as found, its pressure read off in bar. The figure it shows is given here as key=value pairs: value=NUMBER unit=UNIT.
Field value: value=-0.6 unit=bar
